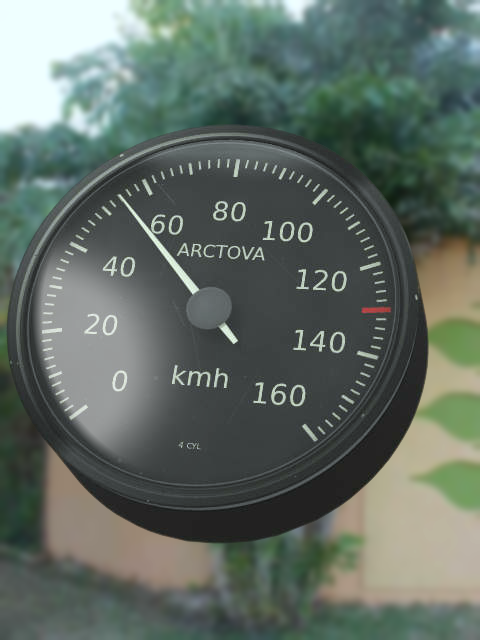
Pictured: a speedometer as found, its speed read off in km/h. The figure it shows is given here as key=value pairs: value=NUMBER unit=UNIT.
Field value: value=54 unit=km/h
